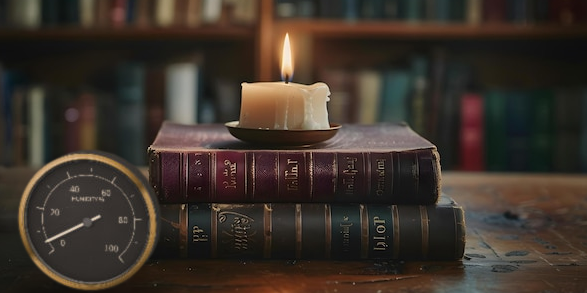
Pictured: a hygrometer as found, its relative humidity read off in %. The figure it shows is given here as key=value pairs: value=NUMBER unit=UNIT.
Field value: value=5 unit=%
